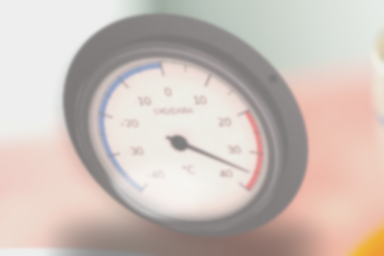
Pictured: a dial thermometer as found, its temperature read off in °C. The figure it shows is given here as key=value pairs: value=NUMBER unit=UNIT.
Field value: value=35 unit=°C
